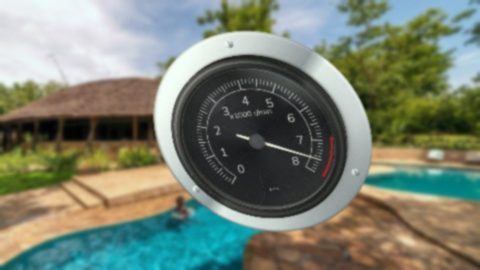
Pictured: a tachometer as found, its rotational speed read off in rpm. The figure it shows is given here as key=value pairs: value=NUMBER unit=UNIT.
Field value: value=7500 unit=rpm
